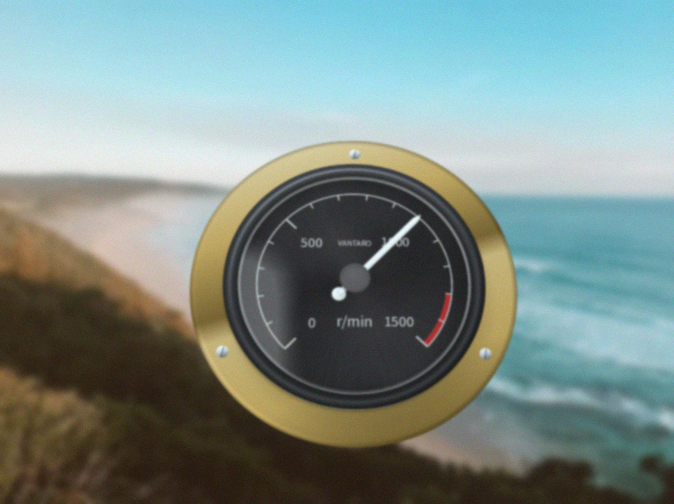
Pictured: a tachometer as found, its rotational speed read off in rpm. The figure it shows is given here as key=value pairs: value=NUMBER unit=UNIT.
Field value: value=1000 unit=rpm
